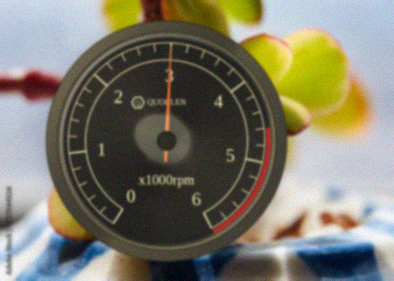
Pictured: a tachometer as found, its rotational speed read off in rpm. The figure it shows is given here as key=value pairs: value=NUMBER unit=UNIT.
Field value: value=3000 unit=rpm
